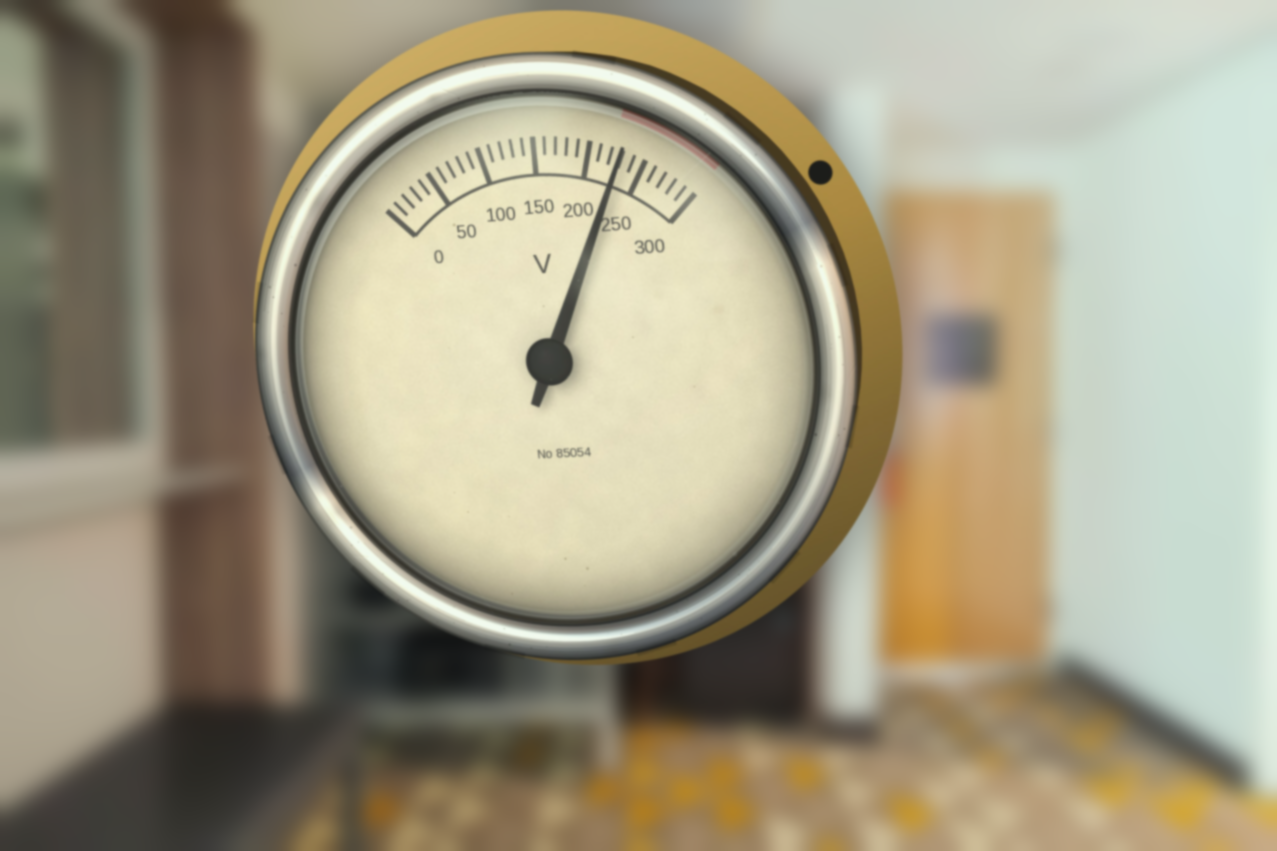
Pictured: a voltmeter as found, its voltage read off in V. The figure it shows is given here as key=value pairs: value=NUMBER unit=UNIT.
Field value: value=230 unit=V
